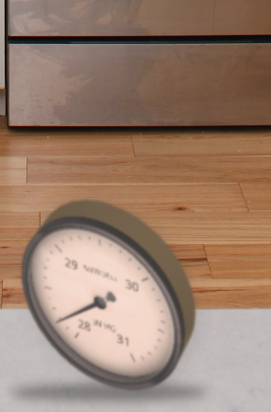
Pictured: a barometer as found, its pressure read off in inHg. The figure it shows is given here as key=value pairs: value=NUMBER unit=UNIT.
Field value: value=28.2 unit=inHg
